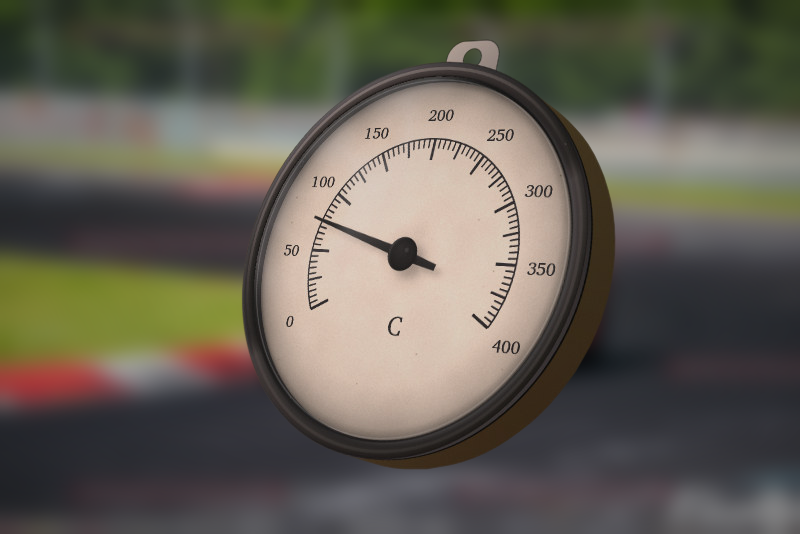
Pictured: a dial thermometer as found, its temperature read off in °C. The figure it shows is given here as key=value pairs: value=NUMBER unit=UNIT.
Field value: value=75 unit=°C
